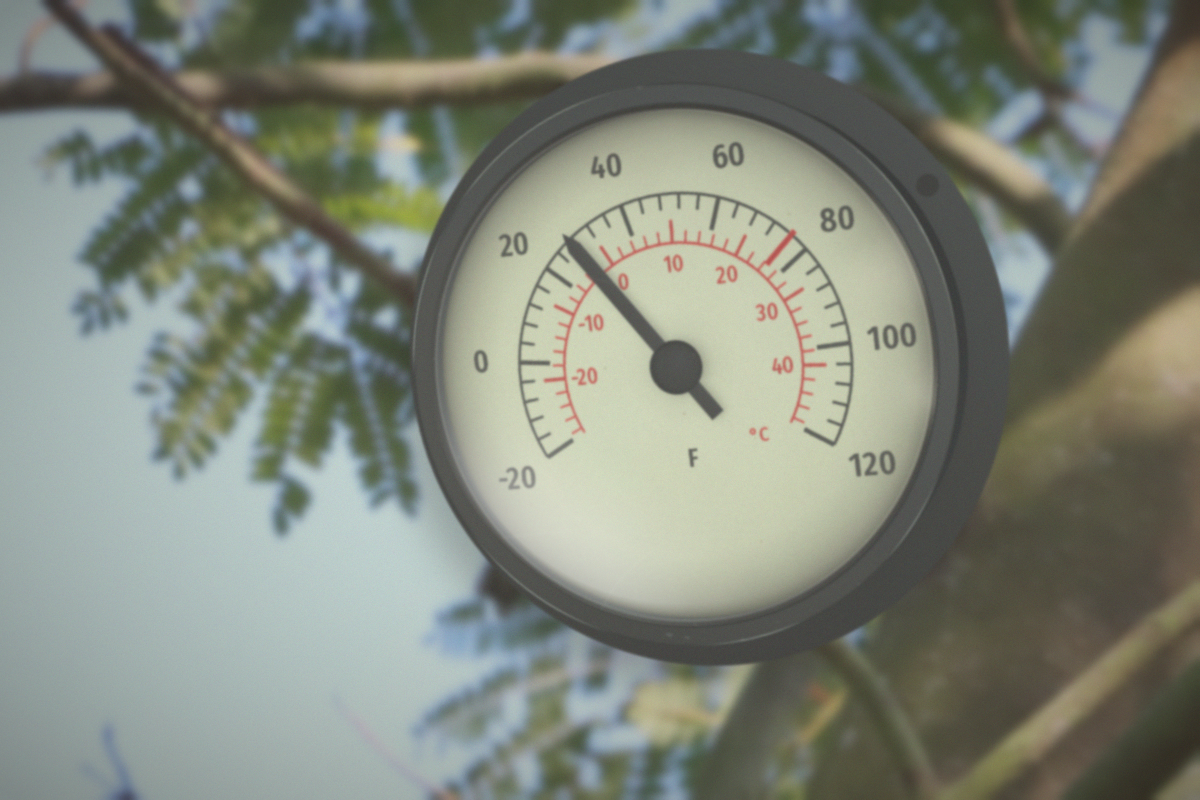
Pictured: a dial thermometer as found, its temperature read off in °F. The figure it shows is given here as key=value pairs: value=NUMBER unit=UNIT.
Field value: value=28 unit=°F
